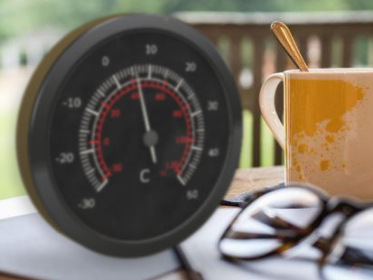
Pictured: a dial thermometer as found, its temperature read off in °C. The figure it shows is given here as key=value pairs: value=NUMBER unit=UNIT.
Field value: value=5 unit=°C
